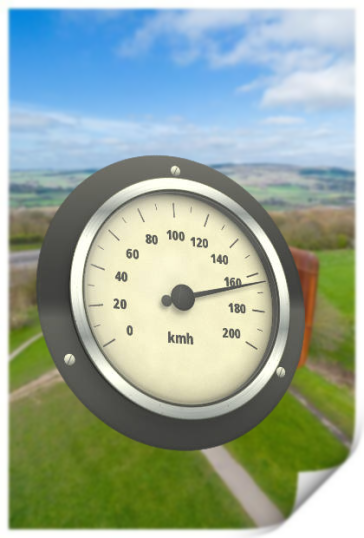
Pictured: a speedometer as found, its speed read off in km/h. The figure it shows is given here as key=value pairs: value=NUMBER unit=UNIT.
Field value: value=165 unit=km/h
